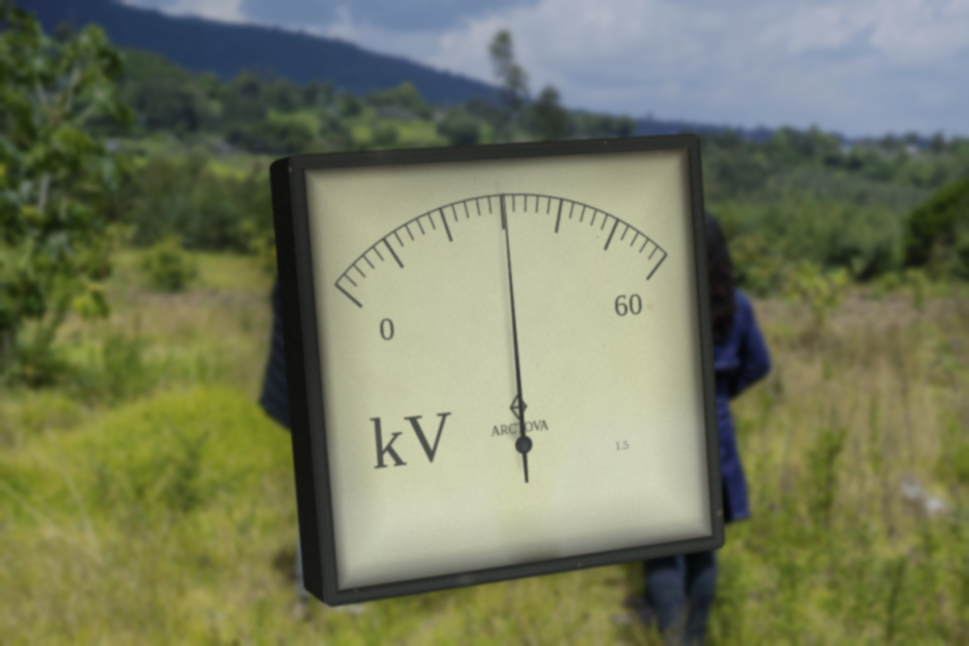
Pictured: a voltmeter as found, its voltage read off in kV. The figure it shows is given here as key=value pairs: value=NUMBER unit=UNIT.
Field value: value=30 unit=kV
